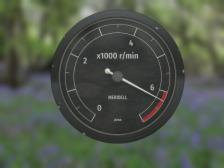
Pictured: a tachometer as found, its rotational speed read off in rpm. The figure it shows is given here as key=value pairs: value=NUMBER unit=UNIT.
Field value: value=6250 unit=rpm
